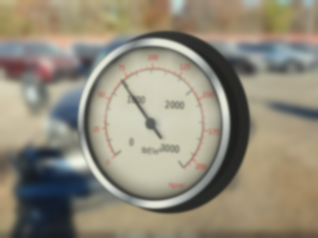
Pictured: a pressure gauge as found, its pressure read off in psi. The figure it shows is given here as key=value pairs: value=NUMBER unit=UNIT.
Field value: value=1000 unit=psi
